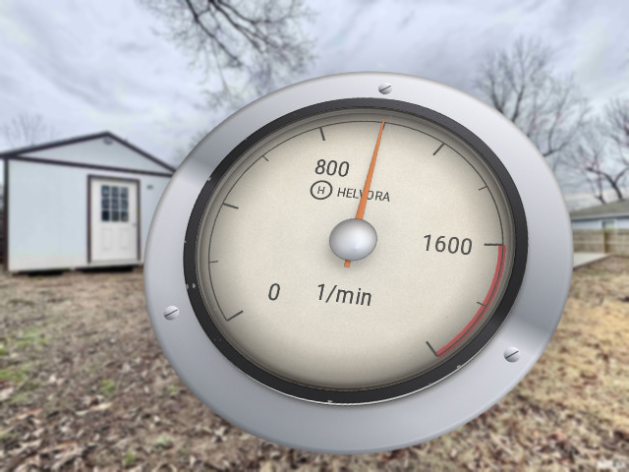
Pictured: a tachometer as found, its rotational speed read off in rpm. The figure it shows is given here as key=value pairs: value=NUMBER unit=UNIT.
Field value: value=1000 unit=rpm
